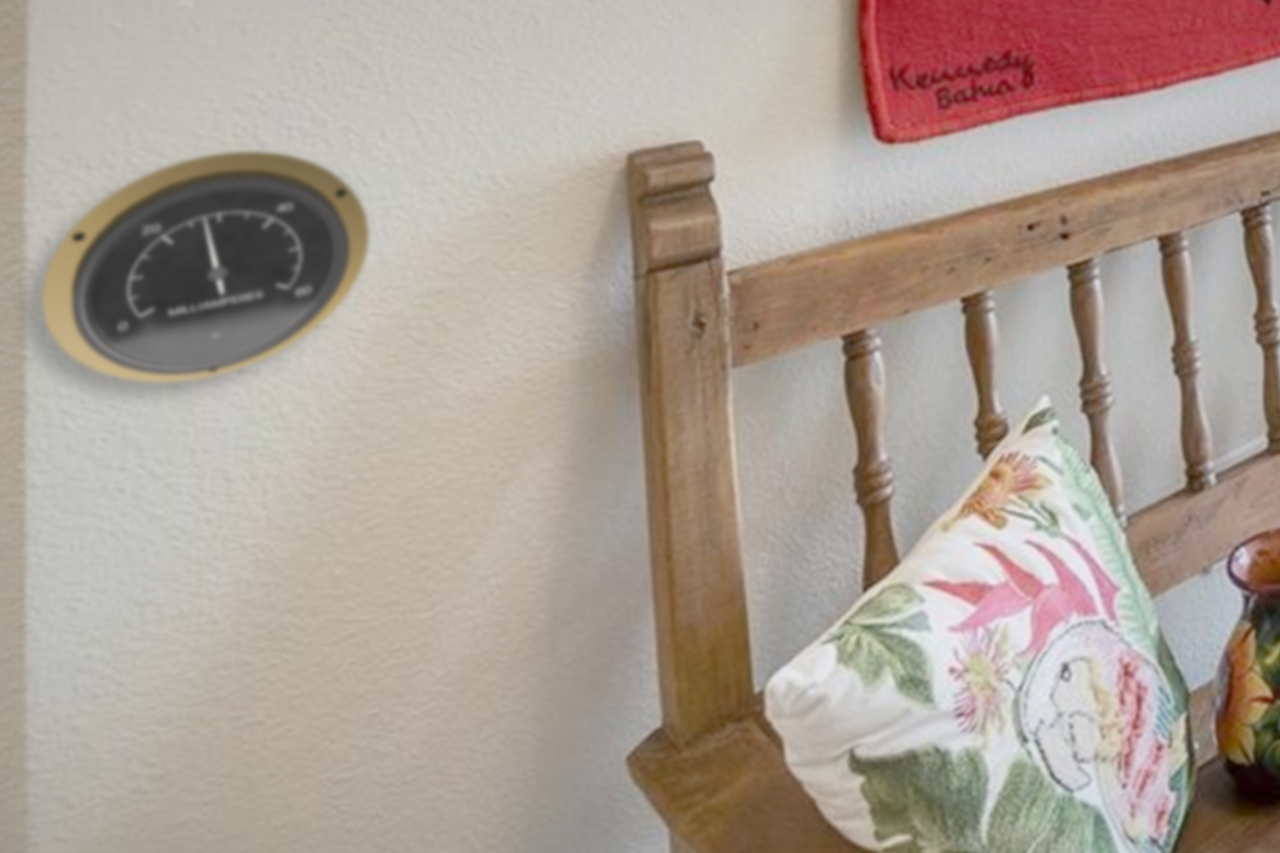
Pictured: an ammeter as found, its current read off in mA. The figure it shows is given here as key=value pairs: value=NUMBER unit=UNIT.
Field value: value=27.5 unit=mA
